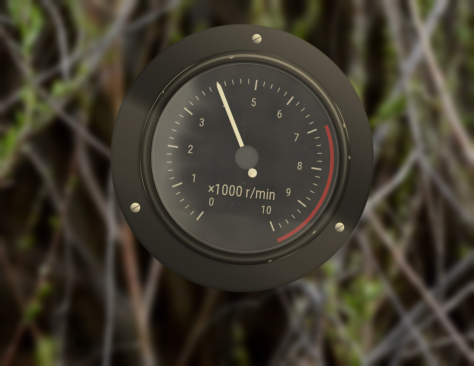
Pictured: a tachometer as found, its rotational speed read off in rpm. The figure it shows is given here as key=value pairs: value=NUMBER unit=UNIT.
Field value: value=4000 unit=rpm
